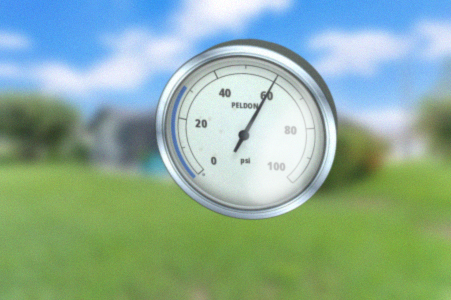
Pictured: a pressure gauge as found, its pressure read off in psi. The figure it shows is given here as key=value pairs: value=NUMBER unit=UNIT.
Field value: value=60 unit=psi
